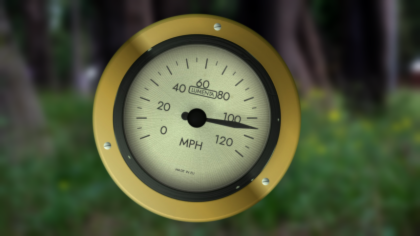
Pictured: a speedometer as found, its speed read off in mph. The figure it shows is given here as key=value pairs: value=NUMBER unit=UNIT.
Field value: value=105 unit=mph
